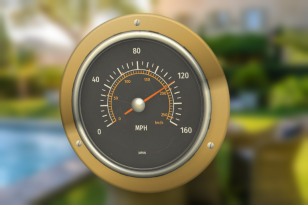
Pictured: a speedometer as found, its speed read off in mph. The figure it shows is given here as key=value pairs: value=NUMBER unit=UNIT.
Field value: value=120 unit=mph
